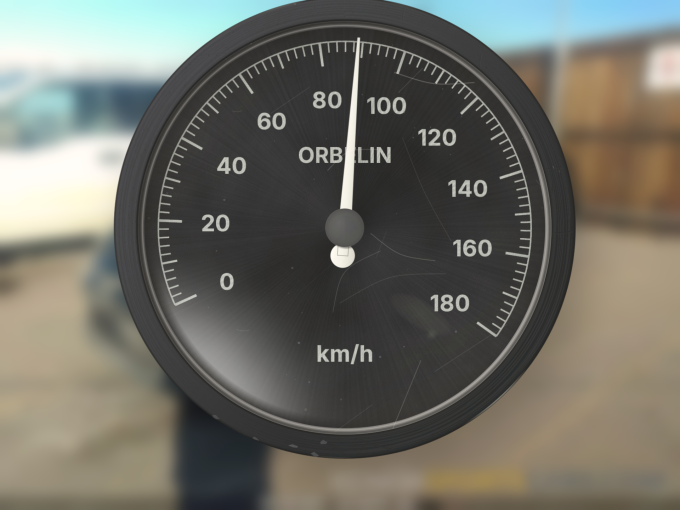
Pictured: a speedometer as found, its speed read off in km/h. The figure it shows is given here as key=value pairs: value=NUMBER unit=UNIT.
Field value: value=89 unit=km/h
